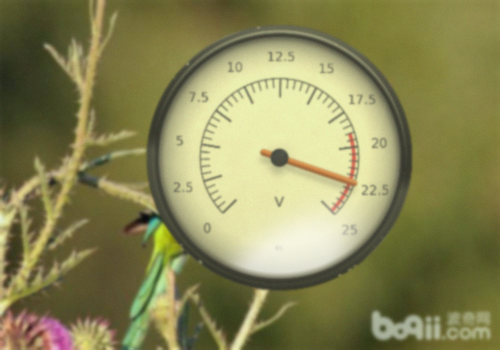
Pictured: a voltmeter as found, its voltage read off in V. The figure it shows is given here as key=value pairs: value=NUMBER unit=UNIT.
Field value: value=22.5 unit=V
